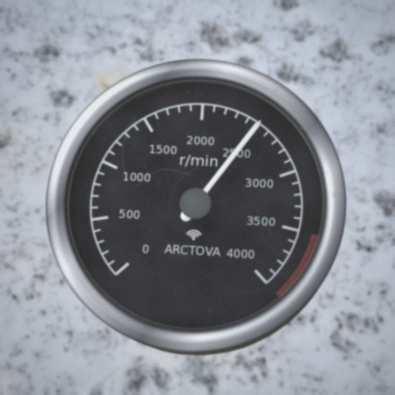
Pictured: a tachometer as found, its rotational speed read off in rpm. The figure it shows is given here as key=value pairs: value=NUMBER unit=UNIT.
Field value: value=2500 unit=rpm
